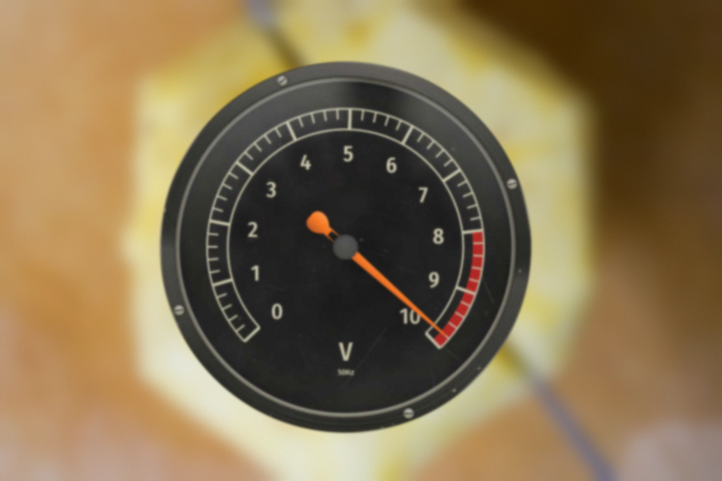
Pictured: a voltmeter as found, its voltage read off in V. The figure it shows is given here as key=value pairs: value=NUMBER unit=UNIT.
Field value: value=9.8 unit=V
